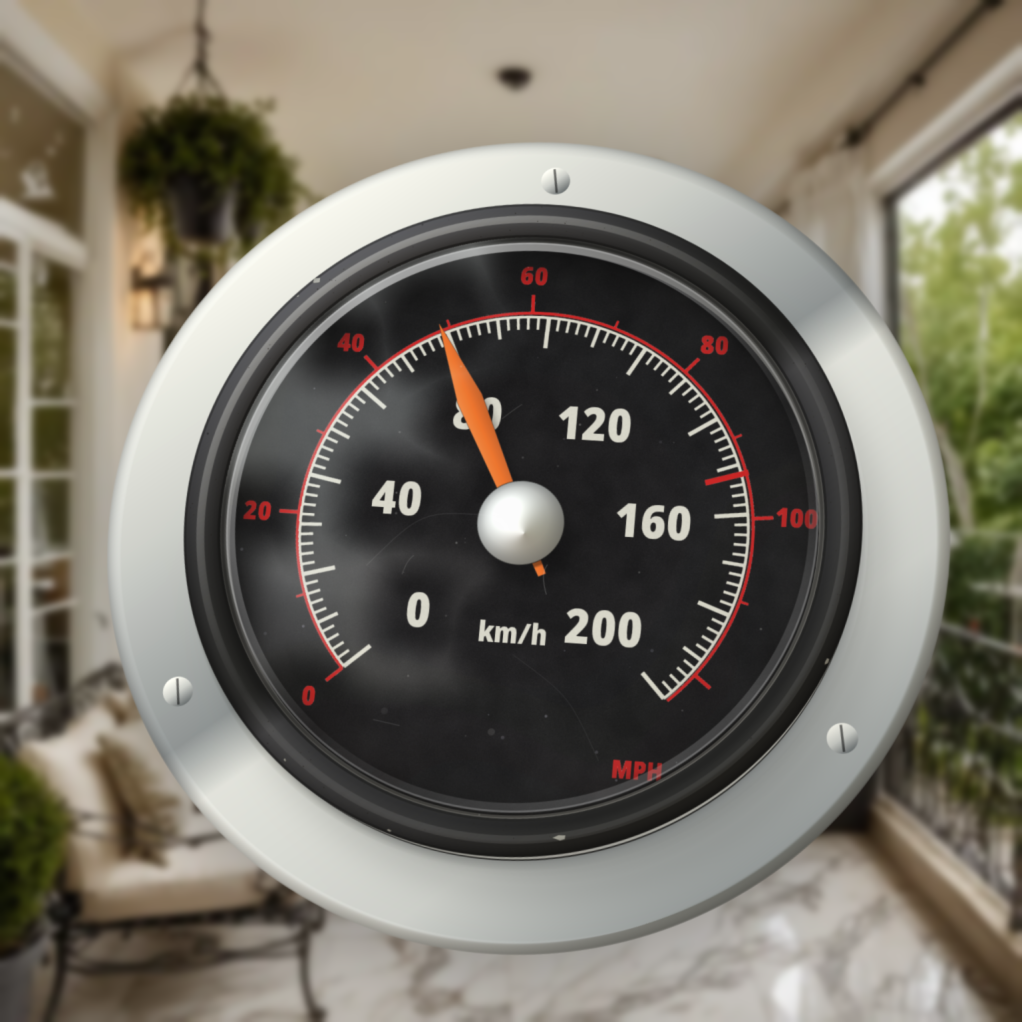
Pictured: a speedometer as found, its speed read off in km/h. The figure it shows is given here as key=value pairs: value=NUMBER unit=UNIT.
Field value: value=79 unit=km/h
